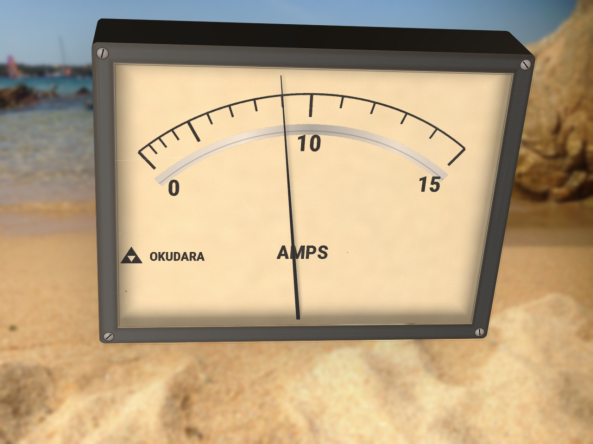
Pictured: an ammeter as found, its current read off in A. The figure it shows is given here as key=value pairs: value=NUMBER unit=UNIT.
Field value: value=9 unit=A
